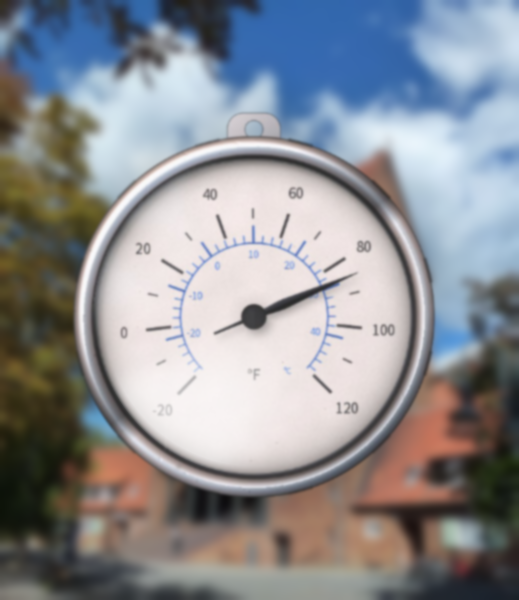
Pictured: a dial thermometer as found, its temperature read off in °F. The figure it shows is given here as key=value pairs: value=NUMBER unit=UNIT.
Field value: value=85 unit=°F
